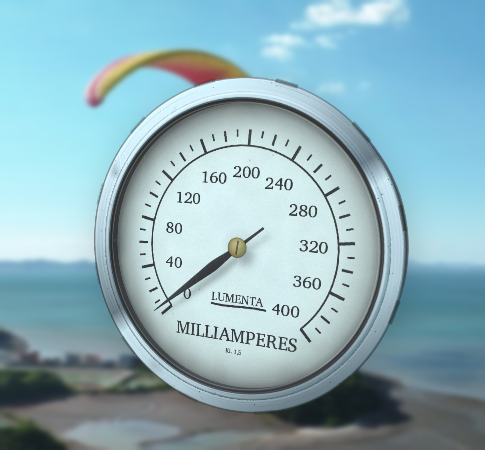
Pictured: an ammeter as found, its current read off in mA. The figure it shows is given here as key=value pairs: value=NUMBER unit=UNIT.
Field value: value=5 unit=mA
